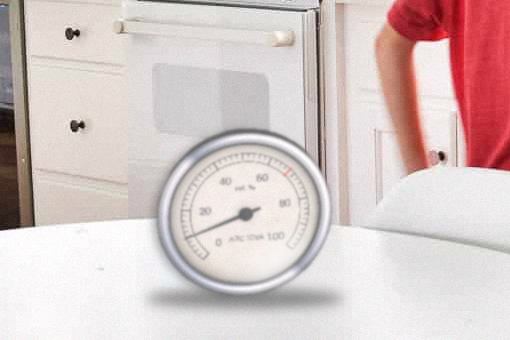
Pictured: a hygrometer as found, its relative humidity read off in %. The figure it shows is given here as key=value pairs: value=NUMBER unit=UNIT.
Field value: value=10 unit=%
